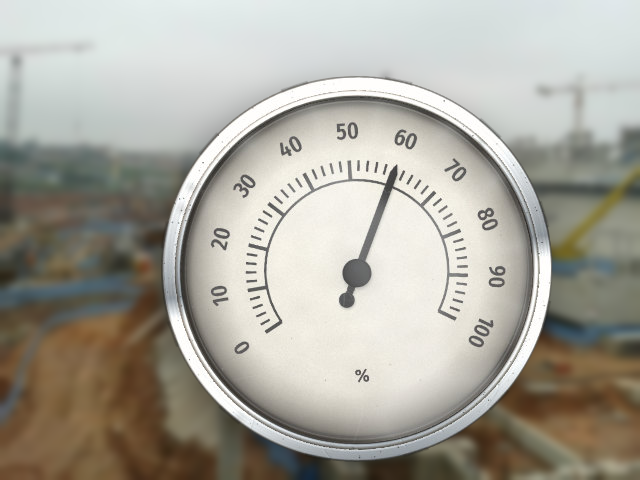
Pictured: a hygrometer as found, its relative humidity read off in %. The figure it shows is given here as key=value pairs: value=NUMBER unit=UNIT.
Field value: value=60 unit=%
